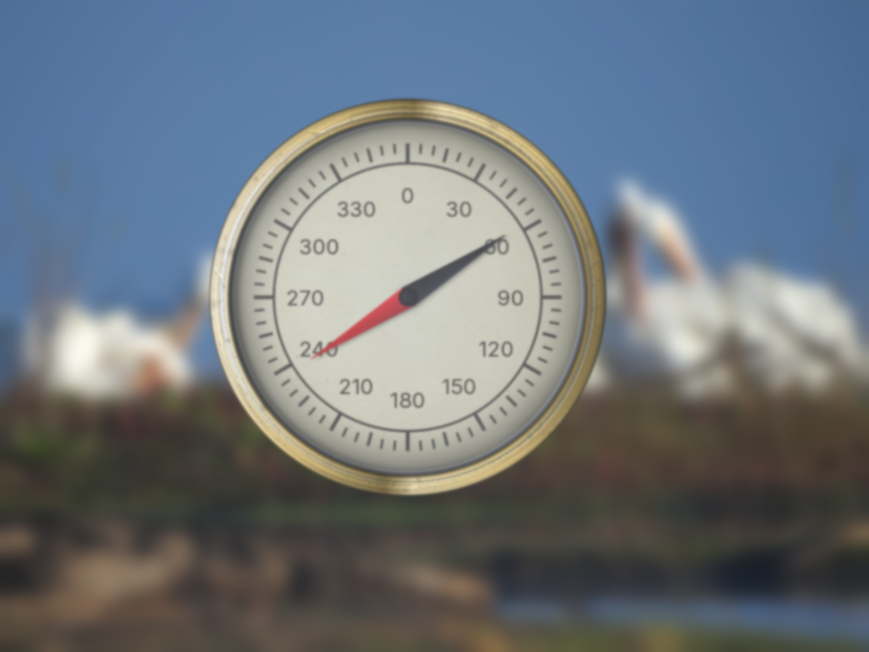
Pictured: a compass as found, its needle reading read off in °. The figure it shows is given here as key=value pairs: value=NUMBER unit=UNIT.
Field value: value=237.5 unit=°
